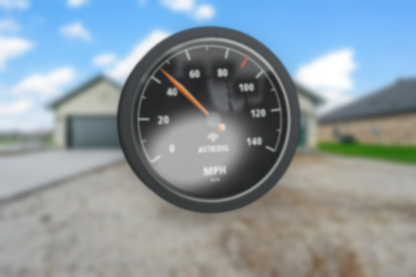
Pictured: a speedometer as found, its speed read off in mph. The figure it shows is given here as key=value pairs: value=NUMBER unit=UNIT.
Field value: value=45 unit=mph
